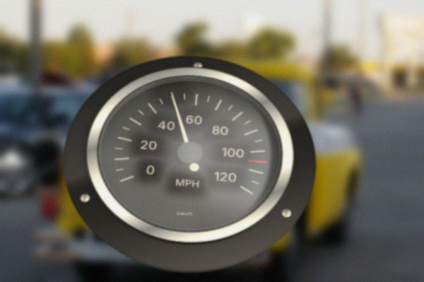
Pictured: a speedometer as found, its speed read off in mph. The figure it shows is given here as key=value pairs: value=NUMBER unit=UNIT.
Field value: value=50 unit=mph
